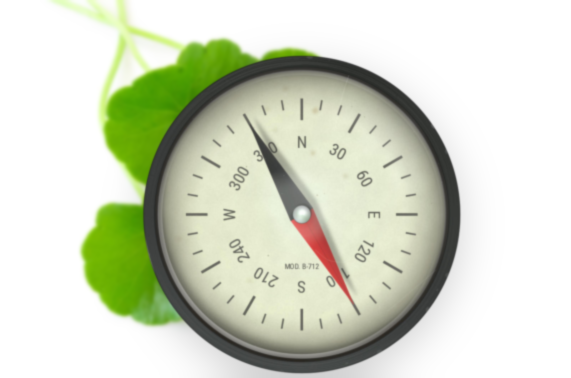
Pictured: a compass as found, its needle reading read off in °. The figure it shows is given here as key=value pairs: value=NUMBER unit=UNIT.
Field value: value=150 unit=°
